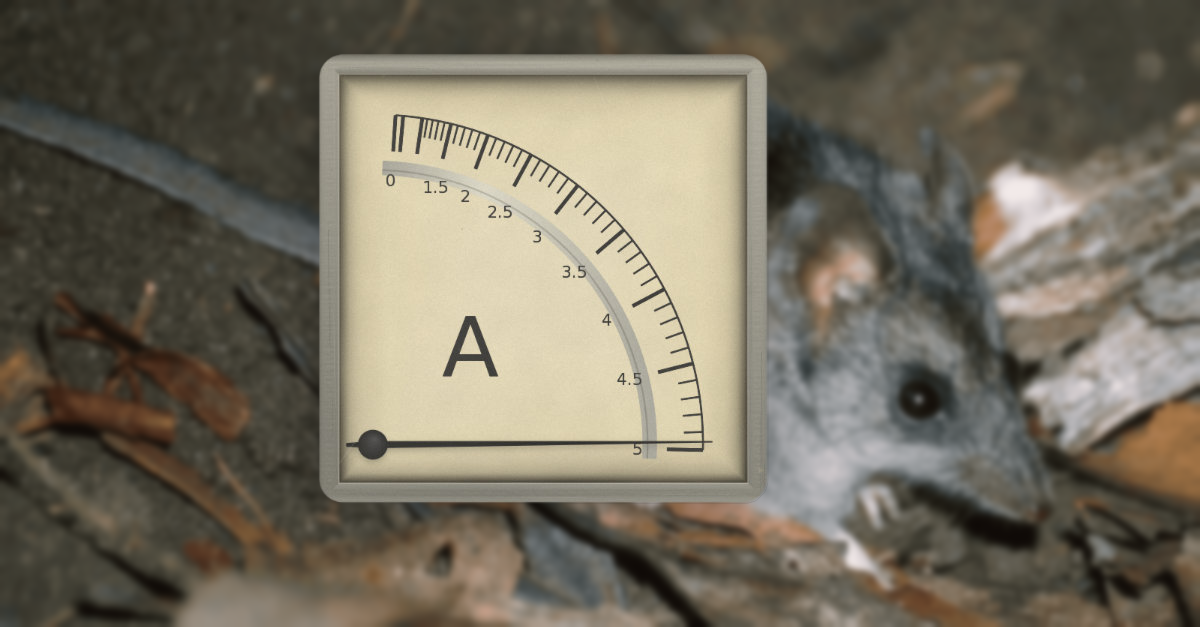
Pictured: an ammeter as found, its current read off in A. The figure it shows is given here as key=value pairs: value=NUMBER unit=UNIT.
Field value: value=4.95 unit=A
